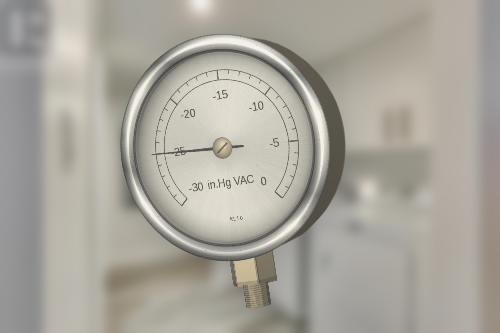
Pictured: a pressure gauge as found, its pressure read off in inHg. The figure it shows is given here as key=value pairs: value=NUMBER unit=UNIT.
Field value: value=-25 unit=inHg
